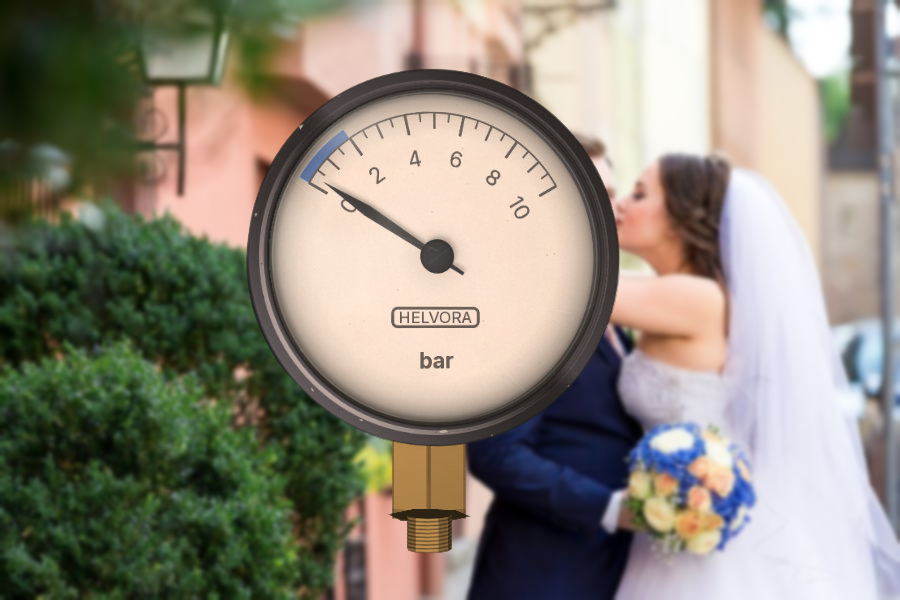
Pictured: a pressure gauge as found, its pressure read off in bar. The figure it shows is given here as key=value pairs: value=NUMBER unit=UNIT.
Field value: value=0.25 unit=bar
